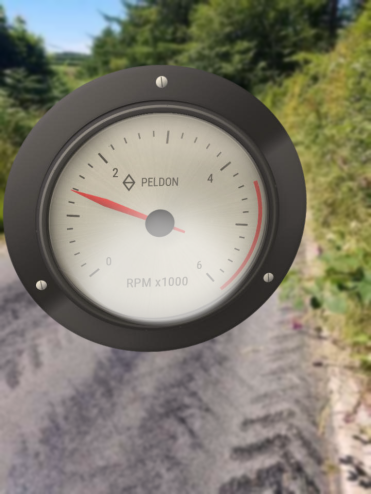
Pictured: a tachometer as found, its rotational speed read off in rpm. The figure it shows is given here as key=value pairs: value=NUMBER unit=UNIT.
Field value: value=1400 unit=rpm
